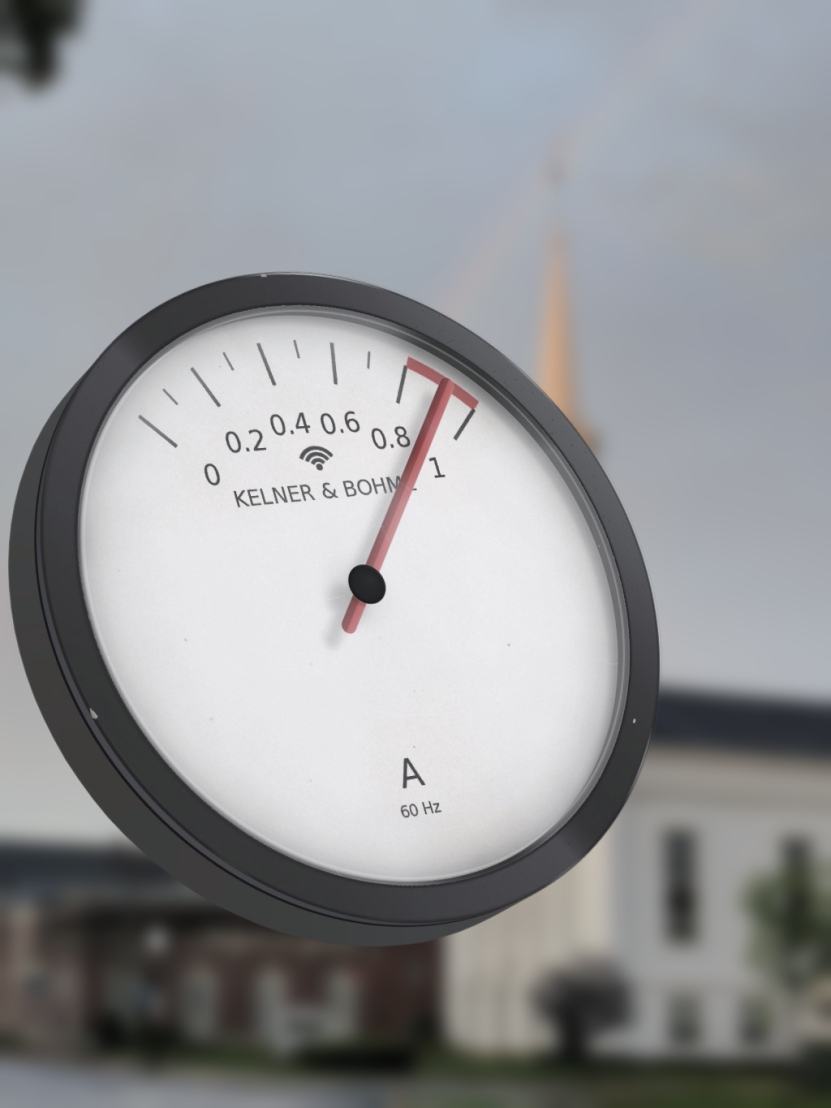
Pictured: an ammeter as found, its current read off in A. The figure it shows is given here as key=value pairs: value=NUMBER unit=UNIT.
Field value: value=0.9 unit=A
